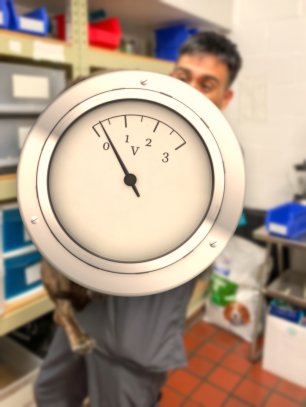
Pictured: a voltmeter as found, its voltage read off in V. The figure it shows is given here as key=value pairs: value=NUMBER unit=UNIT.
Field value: value=0.25 unit=V
